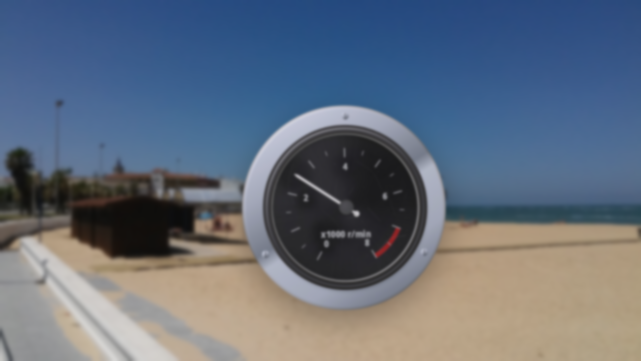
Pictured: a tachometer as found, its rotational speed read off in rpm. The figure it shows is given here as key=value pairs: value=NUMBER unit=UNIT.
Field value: value=2500 unit=rpm
